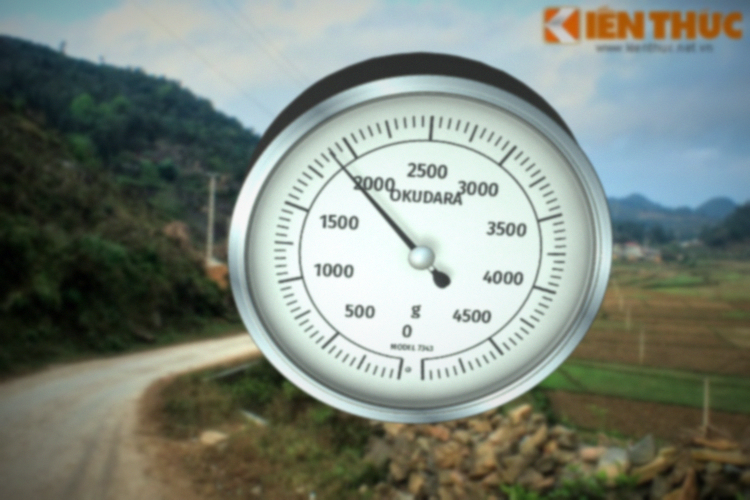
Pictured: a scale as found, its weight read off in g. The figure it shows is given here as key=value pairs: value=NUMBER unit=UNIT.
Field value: value=1900 unit=g
